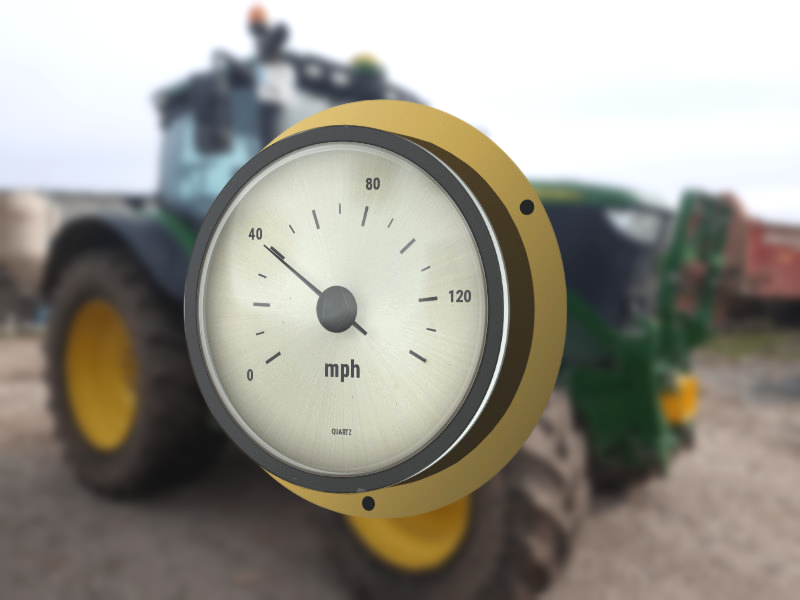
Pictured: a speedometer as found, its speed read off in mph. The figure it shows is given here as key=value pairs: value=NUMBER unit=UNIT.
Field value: value=40 unit=mph
